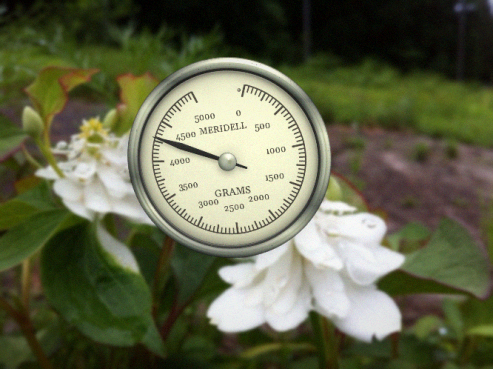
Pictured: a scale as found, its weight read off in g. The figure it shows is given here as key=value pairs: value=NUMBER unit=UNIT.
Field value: value=4300 unit=g
